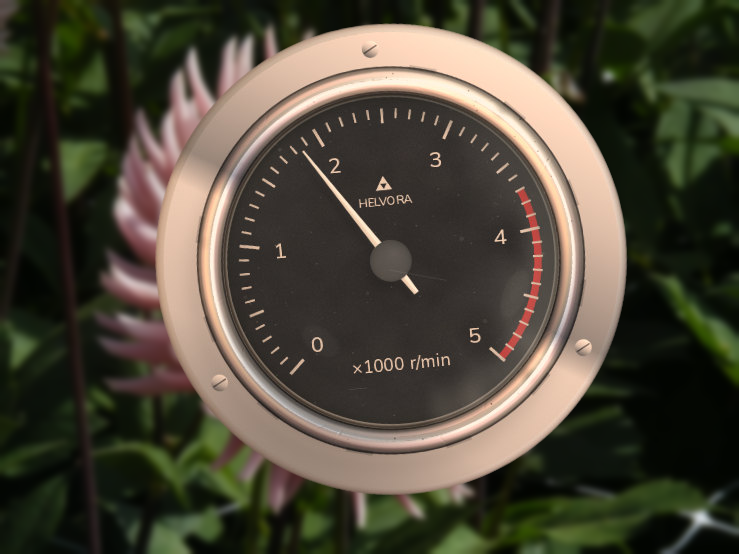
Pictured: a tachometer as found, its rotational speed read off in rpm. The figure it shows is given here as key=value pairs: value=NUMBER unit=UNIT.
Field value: value=1850 unit=rpm
